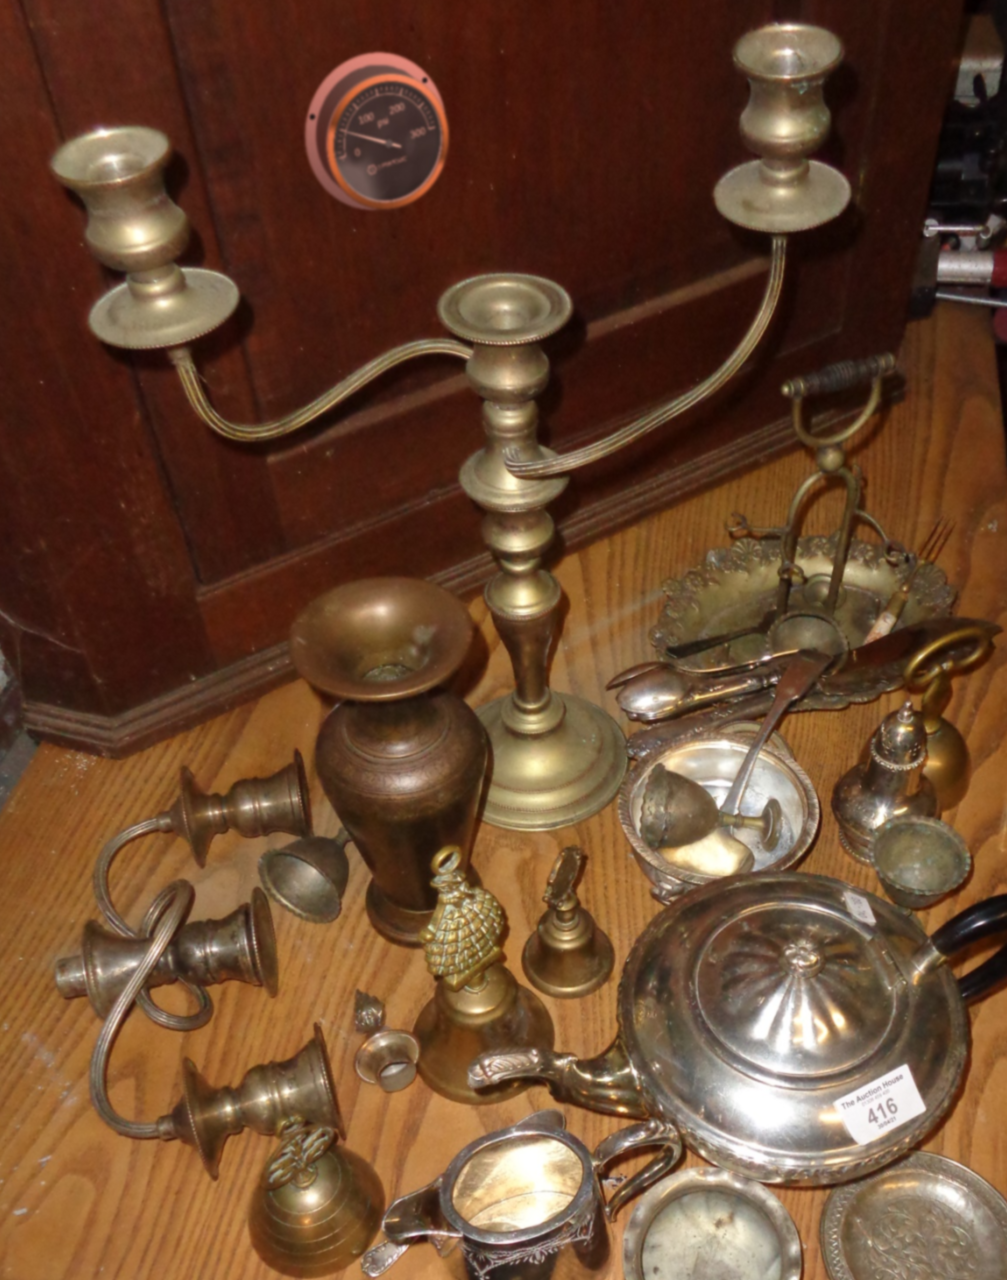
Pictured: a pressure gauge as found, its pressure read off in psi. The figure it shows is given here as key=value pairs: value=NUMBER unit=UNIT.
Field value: value=50 unit=psi
